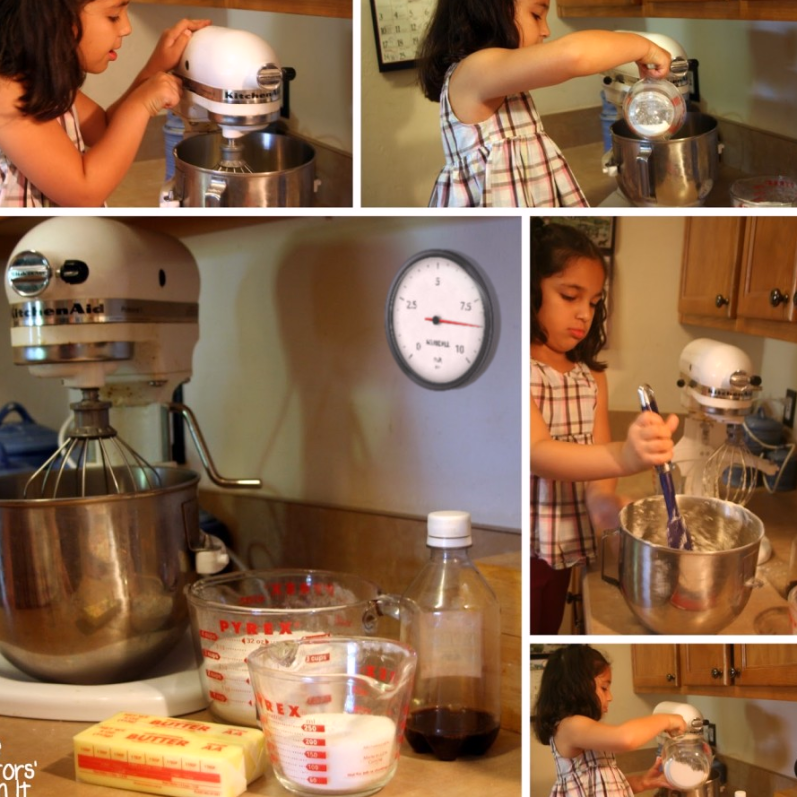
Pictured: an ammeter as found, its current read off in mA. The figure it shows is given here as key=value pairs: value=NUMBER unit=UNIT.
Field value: value=8.5 unit=mA
